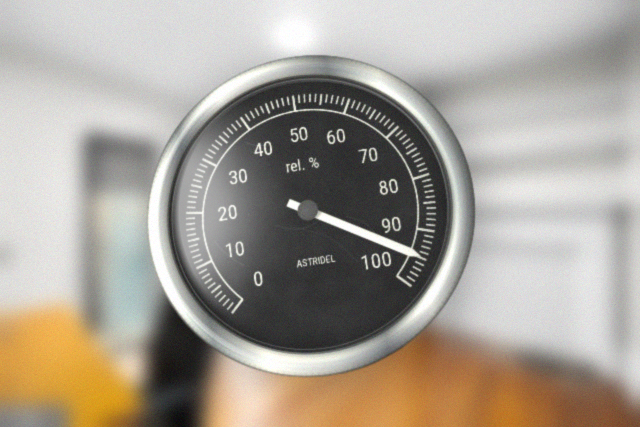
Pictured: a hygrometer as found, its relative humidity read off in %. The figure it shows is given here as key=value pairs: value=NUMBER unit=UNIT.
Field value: value=95 unit=%
